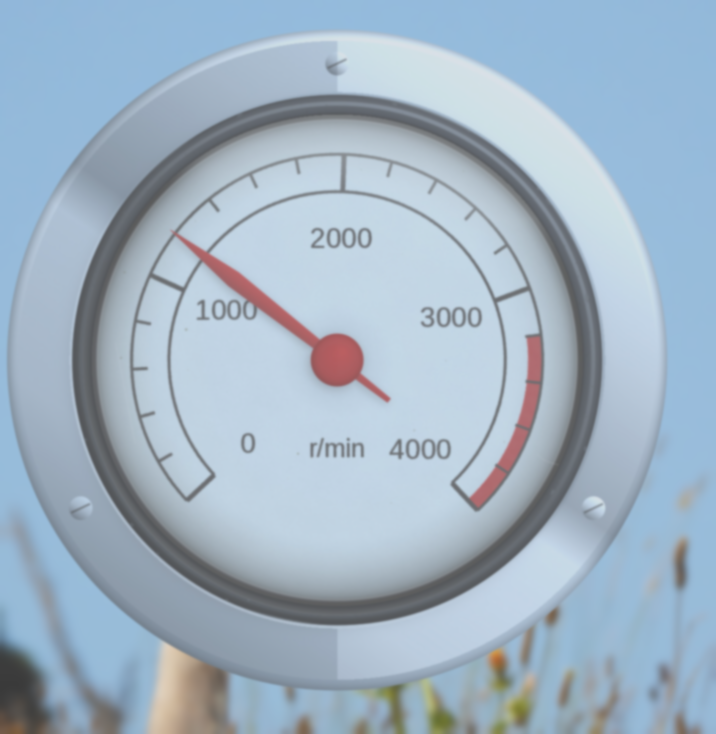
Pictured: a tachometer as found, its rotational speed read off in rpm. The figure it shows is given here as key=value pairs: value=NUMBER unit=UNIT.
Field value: value=1200 unit=rpm
